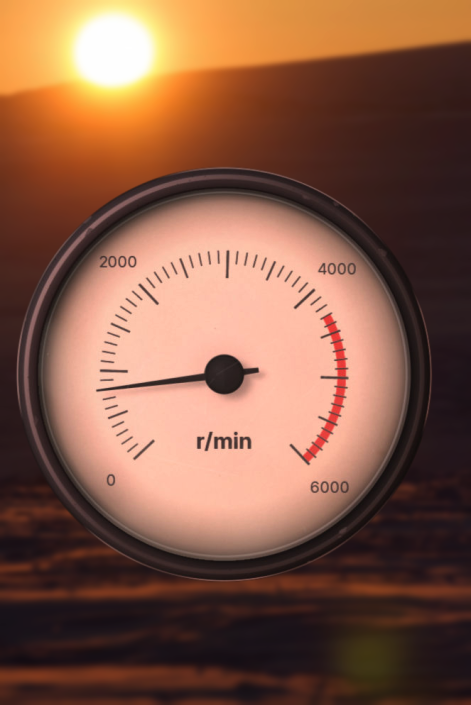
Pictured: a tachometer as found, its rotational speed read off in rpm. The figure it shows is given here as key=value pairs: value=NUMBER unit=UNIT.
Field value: value=800 unit=rpm
